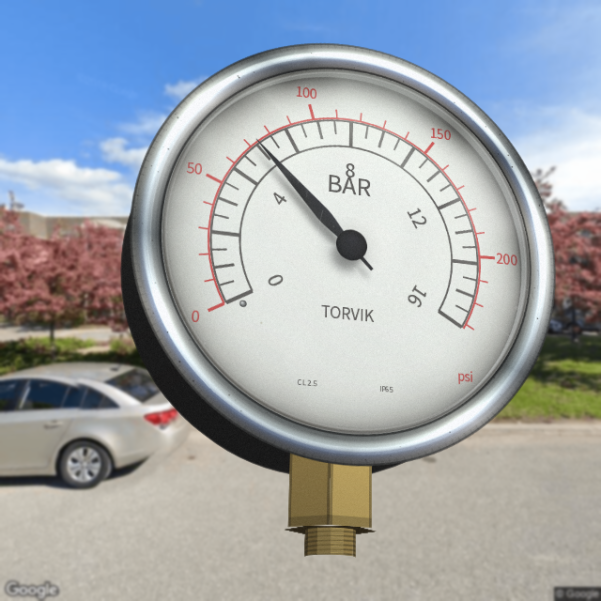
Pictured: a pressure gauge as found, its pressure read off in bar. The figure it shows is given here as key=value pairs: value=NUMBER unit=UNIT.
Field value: value=5 unit=bar
